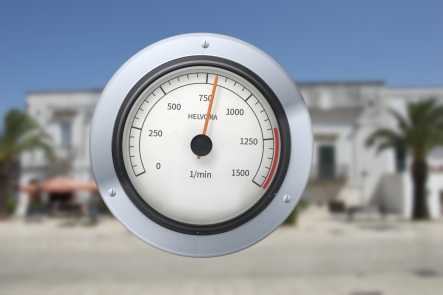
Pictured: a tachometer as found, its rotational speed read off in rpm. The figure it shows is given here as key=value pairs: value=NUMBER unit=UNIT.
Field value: value=800 unit=rpm
